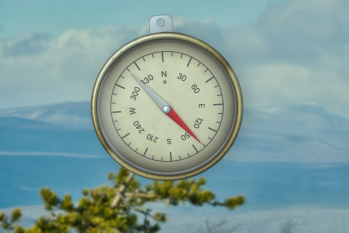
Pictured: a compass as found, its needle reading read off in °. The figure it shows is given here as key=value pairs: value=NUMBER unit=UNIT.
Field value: value=140 unit=°
